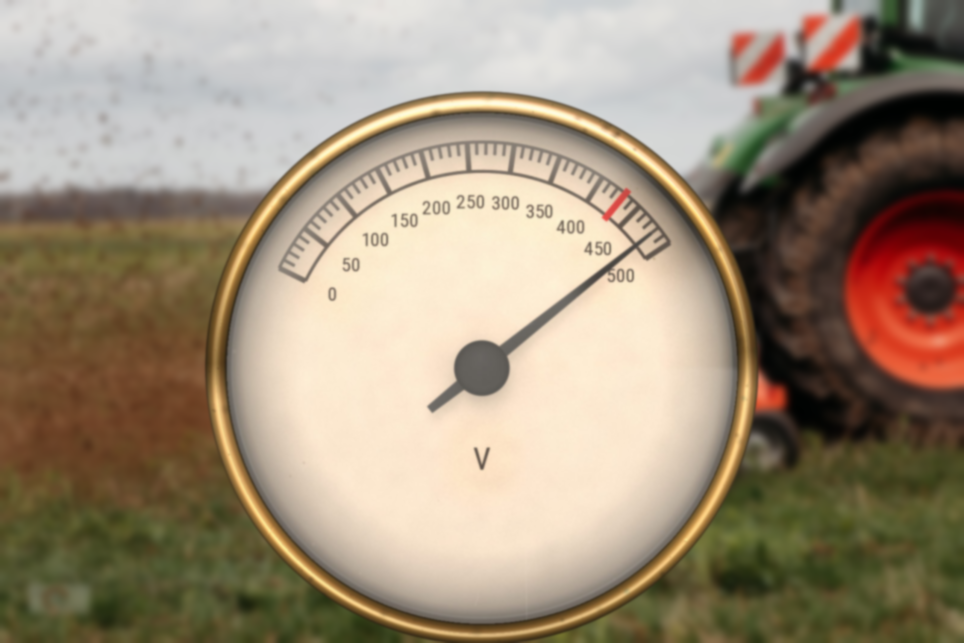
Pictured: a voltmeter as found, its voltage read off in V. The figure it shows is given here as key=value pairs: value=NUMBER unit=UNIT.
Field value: value=480 unit=V
